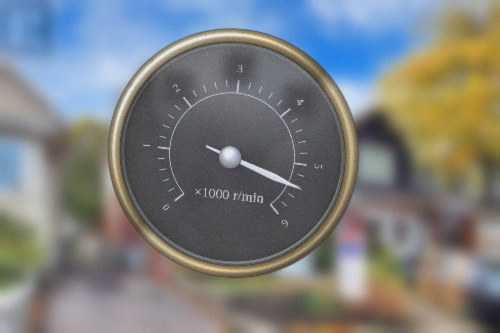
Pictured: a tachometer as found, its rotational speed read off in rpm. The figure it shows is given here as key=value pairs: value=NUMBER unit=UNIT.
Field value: value=5400 unit=rpm
